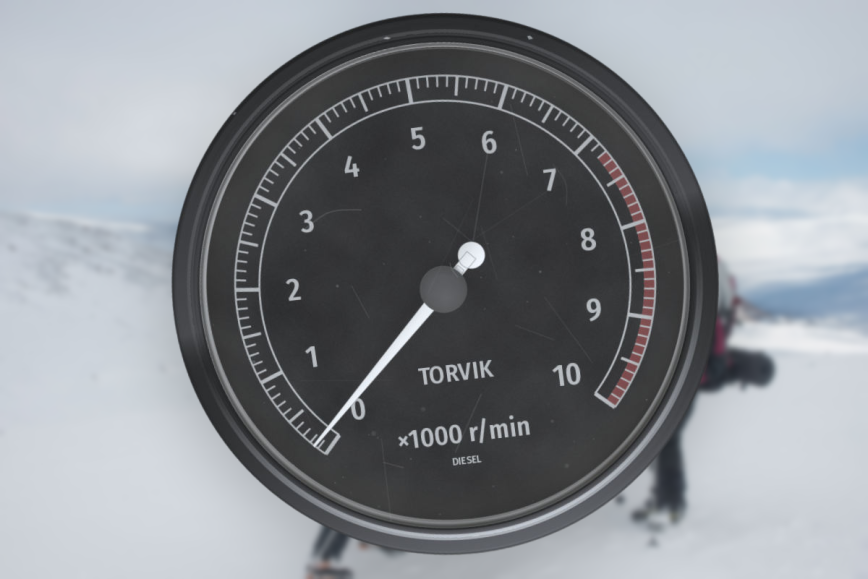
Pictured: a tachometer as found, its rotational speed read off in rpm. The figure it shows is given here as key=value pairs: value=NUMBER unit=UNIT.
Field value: value=150 unit=rpm
